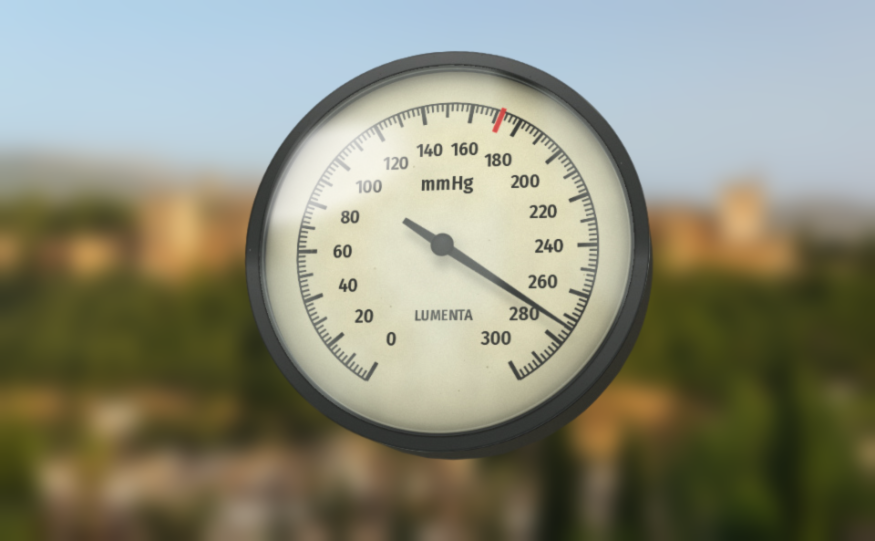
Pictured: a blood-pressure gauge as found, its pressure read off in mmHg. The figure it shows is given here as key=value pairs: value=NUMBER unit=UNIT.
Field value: value=274 unit=mmHg
